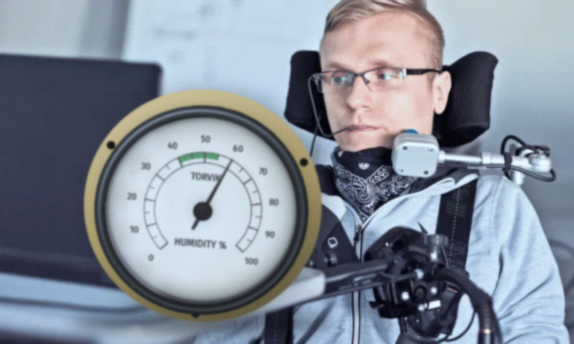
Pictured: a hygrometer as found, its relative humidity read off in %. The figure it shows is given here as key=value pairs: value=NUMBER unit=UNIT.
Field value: value=60 unit=%
